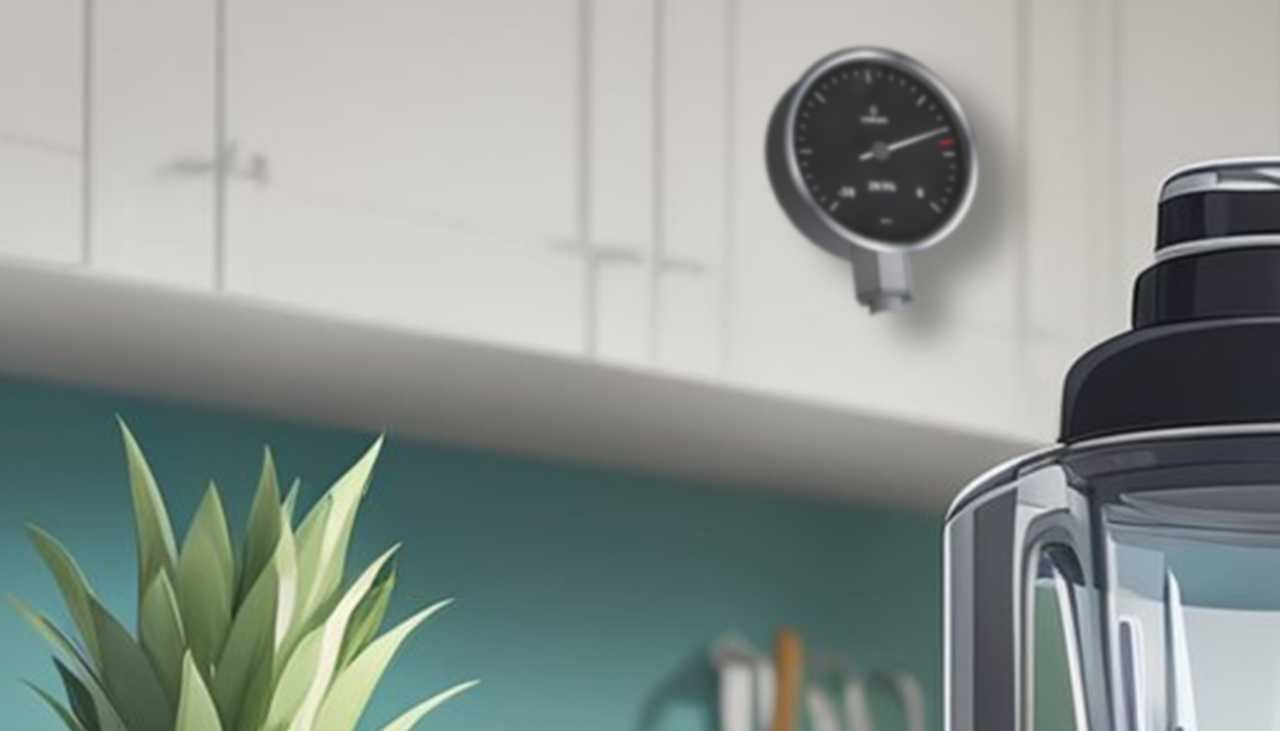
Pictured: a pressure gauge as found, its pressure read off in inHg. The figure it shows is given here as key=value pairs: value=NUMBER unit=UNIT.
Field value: value=-7 unit=inHg
